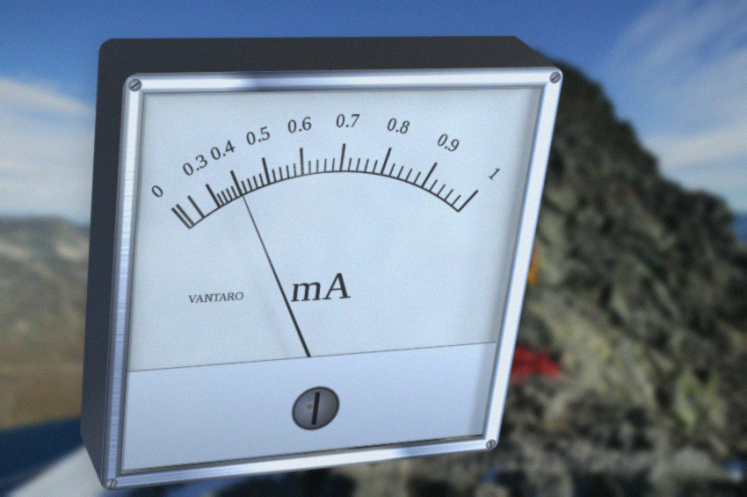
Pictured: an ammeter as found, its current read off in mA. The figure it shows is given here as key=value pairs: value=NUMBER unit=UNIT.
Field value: value=0.4 unit=mA
